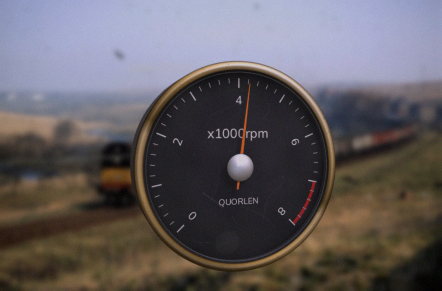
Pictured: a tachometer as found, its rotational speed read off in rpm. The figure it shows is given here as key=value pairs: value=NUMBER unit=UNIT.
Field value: value=4200 unit=rpm
